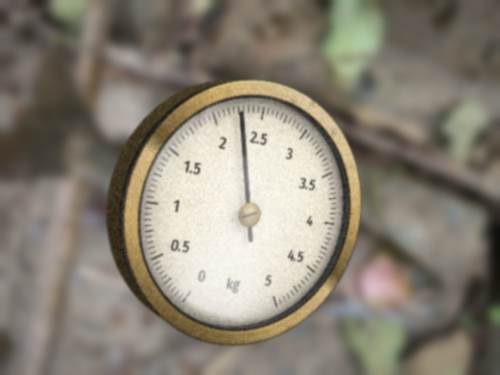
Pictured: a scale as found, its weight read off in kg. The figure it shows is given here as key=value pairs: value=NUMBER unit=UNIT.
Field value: value=2.25 unit=kg
